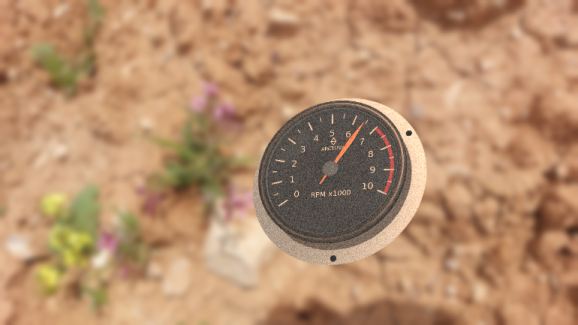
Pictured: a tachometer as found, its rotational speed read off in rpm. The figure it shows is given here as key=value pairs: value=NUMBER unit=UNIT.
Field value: value=6500 unit=rpm
